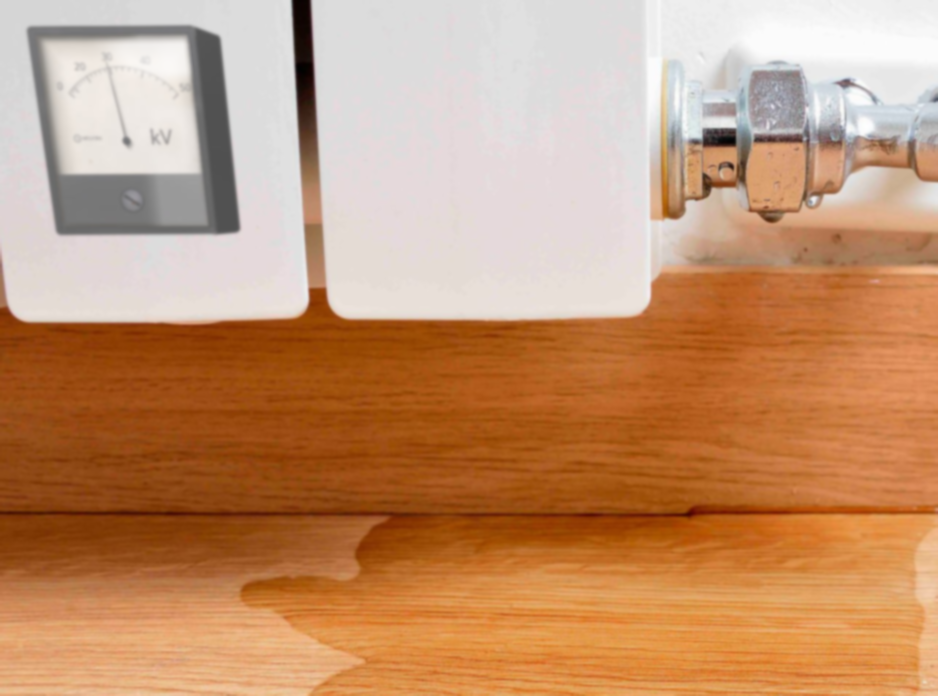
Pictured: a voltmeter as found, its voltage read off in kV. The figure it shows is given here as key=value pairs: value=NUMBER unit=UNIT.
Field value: value=30 unit=kV
